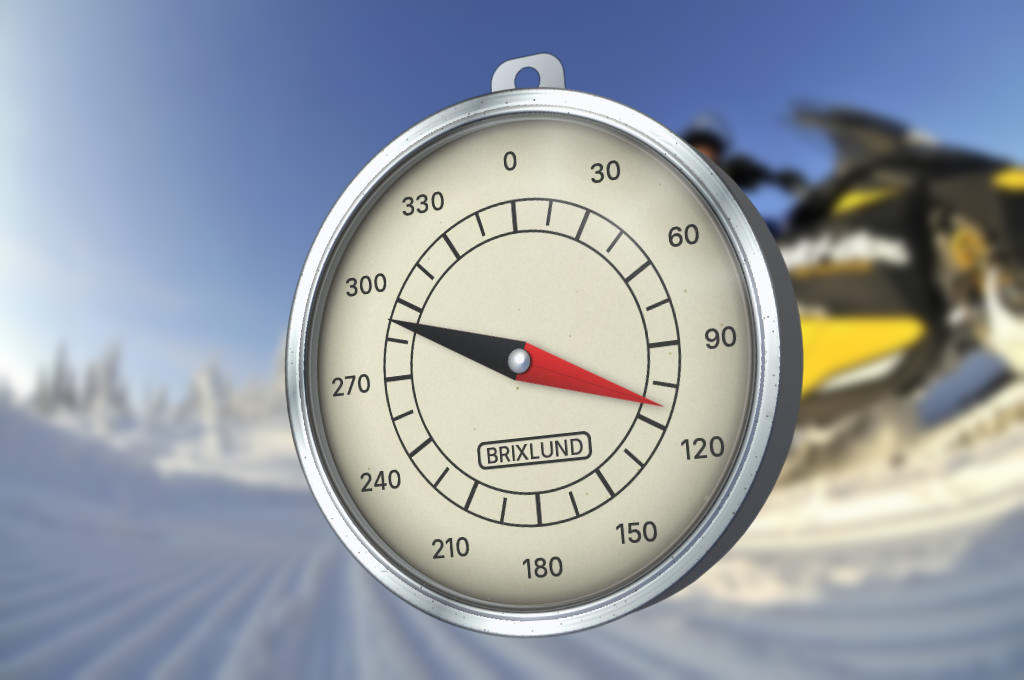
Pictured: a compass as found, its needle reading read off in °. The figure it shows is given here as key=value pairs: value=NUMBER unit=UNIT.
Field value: value=112.5 unit=°
